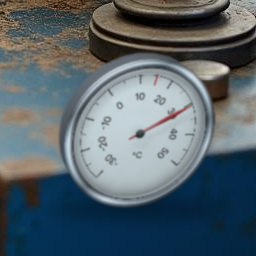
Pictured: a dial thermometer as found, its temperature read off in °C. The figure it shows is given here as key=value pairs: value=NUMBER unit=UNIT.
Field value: value=30 unit=°C
